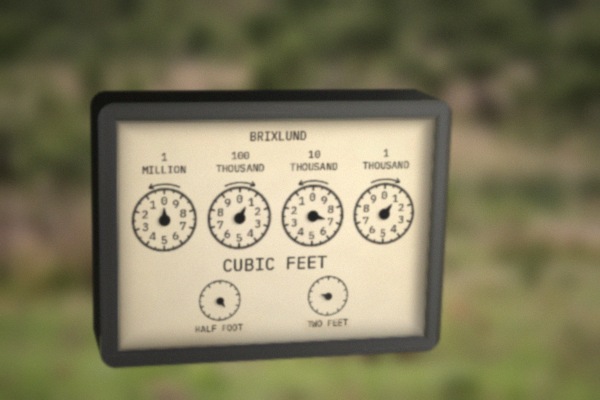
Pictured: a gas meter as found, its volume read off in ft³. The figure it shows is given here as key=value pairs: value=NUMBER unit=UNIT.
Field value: value=7100 unit=ft³
